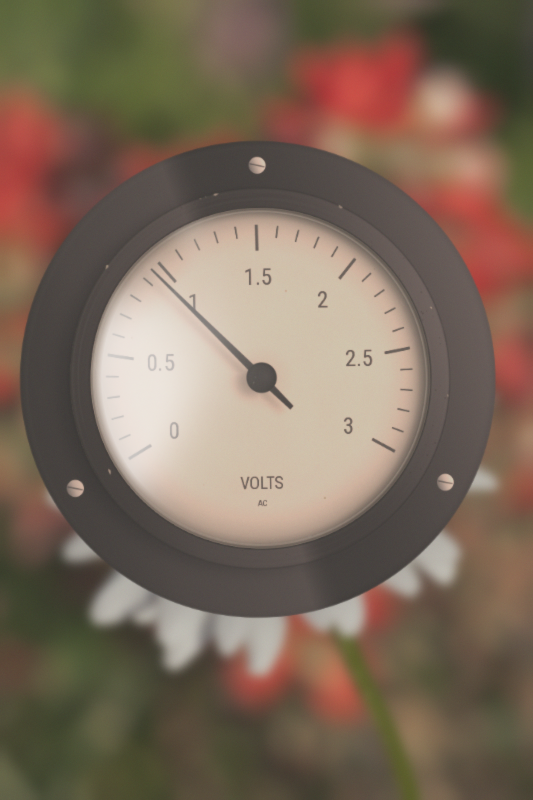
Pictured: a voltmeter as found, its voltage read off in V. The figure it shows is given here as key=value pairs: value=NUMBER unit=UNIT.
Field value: value=0.95 unit=V
